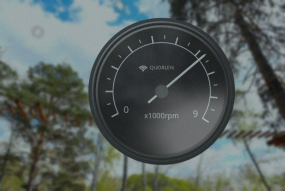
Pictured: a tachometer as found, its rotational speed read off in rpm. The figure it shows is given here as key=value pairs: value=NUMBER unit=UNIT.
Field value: value=6250 unit=rpm
